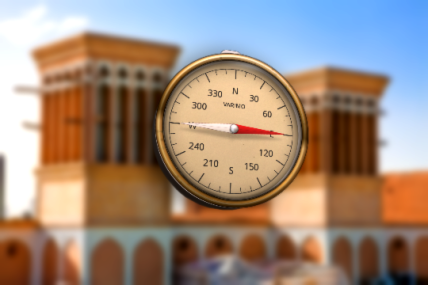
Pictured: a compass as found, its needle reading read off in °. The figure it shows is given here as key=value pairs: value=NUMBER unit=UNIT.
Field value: value=90 unit=°
